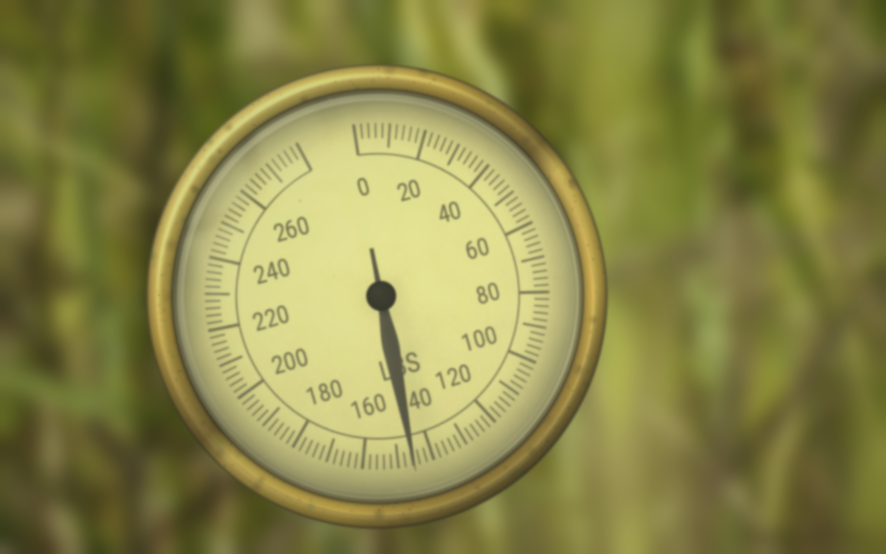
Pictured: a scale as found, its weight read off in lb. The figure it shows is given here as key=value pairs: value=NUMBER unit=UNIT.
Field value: value=146 unit=lb
